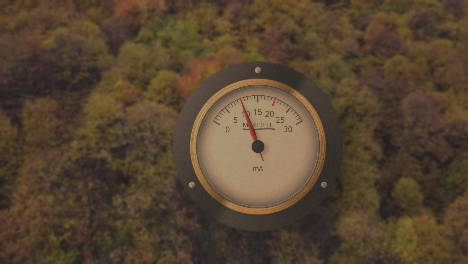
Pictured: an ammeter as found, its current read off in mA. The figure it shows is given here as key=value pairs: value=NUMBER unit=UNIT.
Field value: value=10 unit=mA
